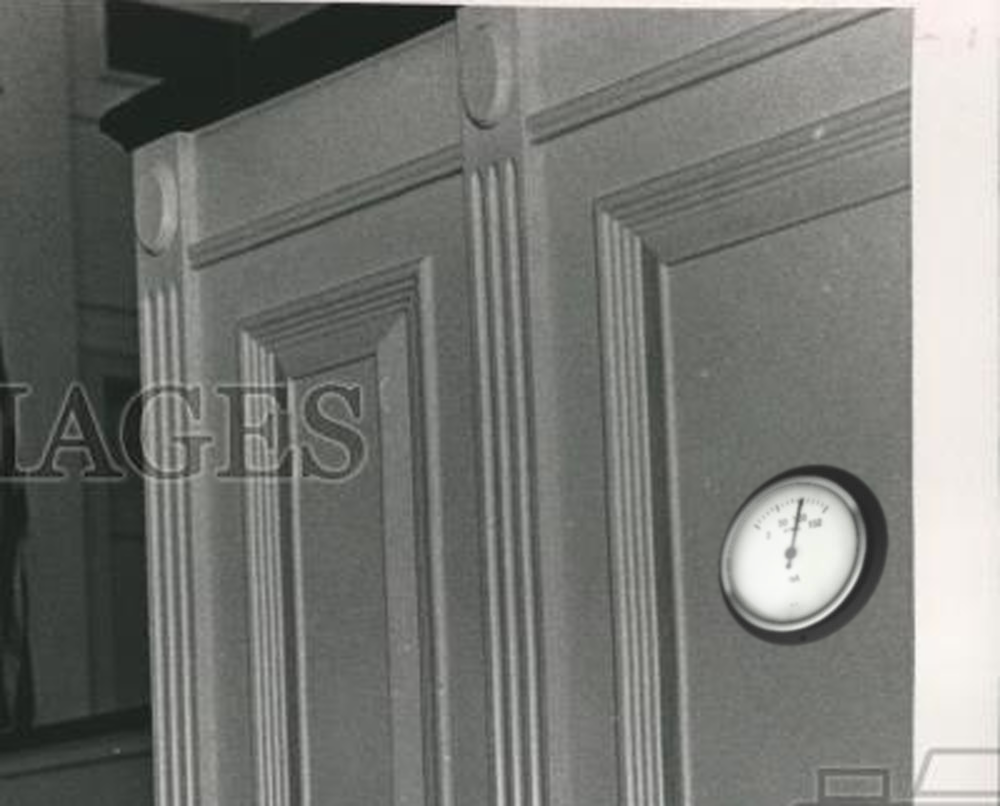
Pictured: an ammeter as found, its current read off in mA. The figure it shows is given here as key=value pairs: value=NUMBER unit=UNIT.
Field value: value=100 unit=mA
